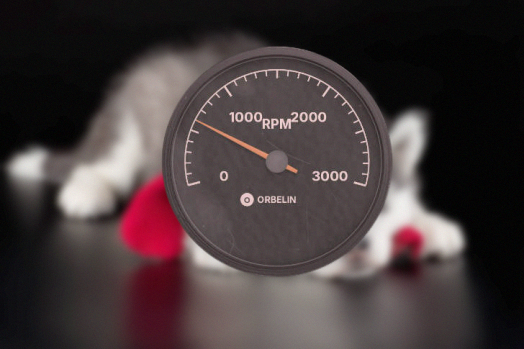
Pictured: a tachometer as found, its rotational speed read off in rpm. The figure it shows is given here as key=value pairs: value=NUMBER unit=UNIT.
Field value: value=600 unit=rpm
